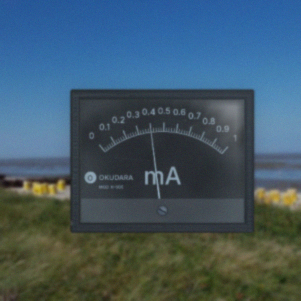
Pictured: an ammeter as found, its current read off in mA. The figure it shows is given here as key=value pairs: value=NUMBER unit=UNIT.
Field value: value=0.4 unit=mA
